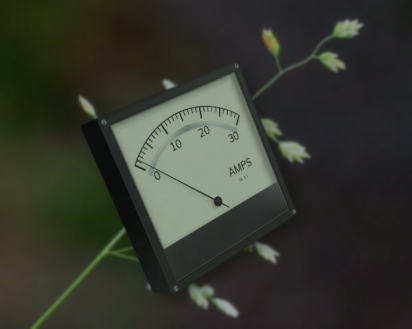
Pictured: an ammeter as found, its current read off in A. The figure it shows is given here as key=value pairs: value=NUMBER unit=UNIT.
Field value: value=1 unit=A
